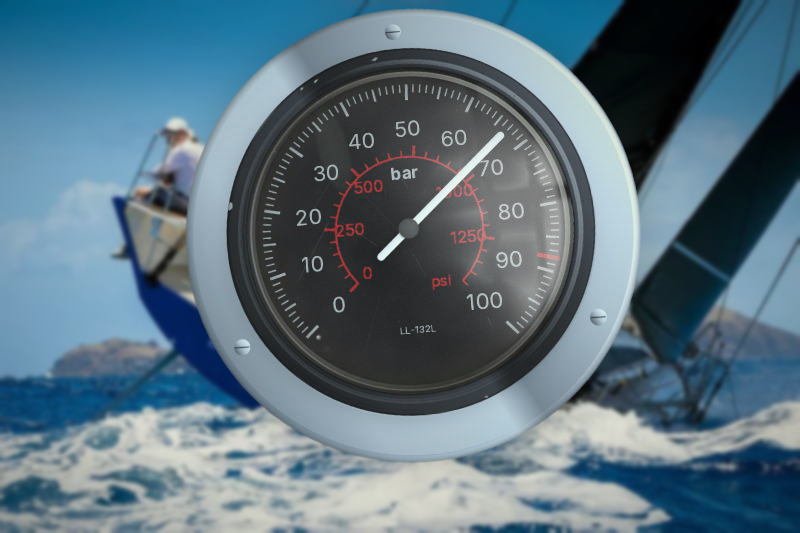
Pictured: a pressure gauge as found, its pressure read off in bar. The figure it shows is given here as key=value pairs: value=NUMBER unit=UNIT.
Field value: value=67 unit=bar
